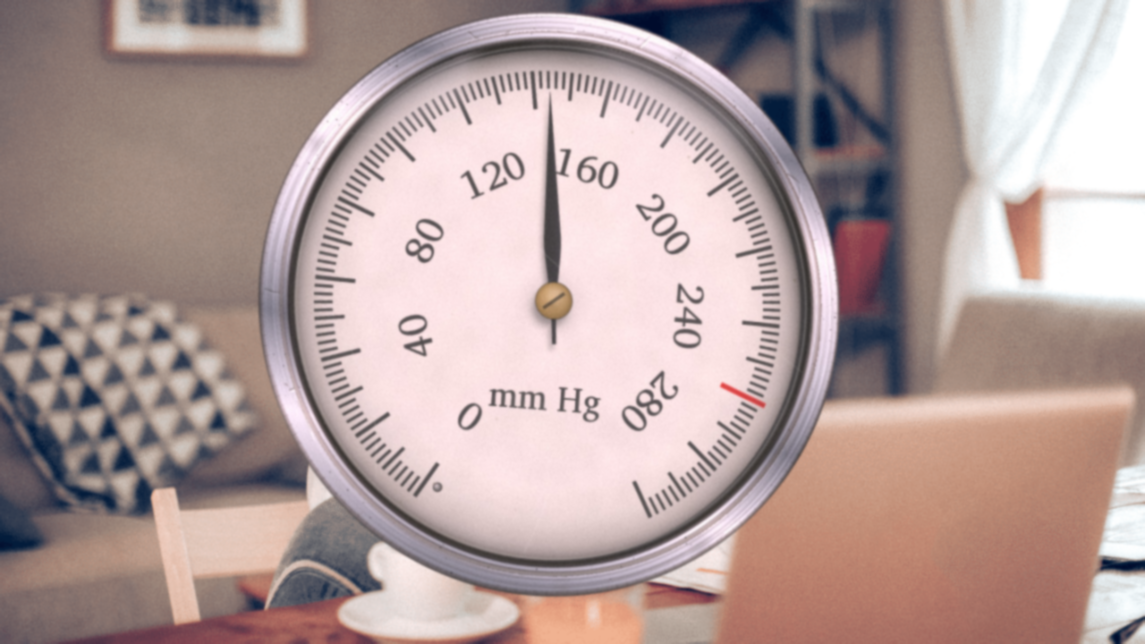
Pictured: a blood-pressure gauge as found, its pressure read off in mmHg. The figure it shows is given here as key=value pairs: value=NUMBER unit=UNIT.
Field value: value=144 unit=mmHg
